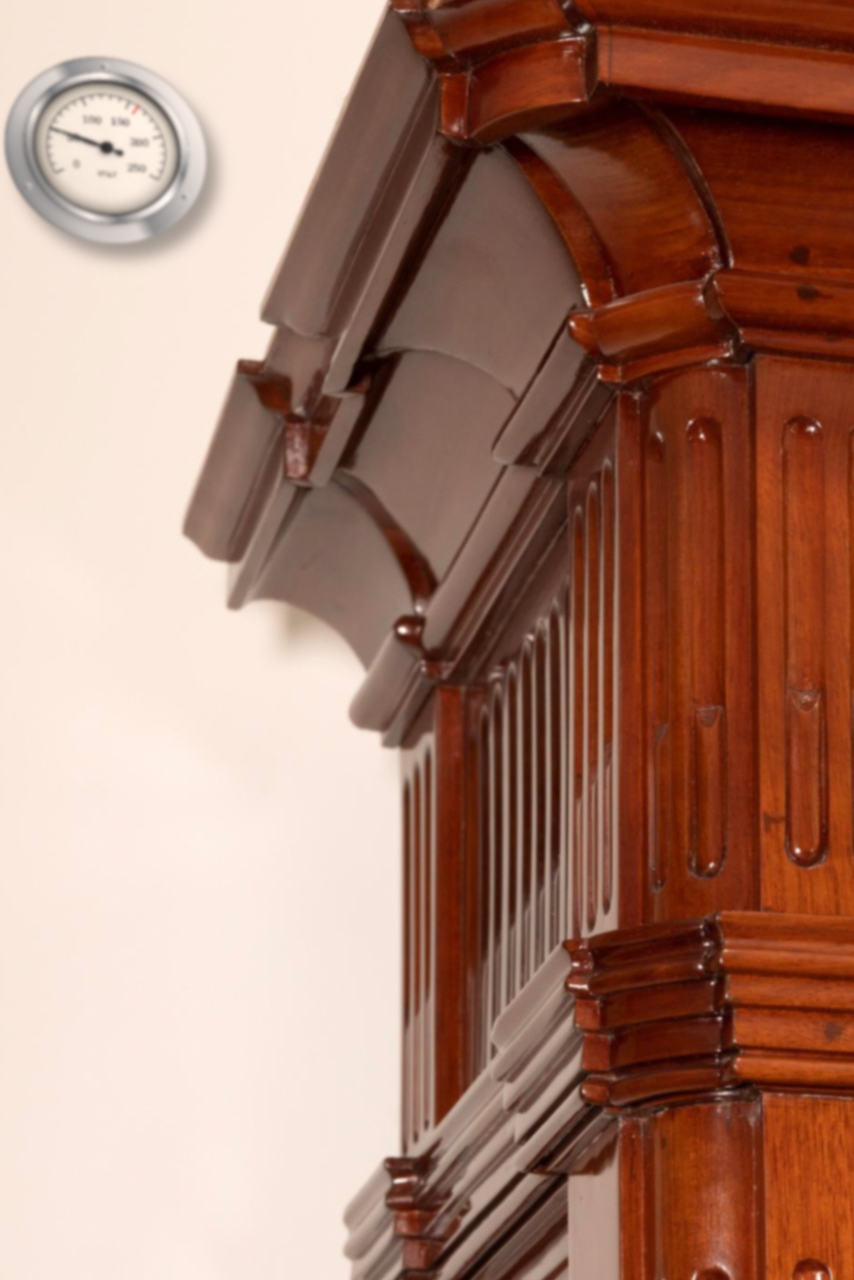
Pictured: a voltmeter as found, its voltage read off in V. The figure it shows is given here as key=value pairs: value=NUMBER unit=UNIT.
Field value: value=50 unit=V
